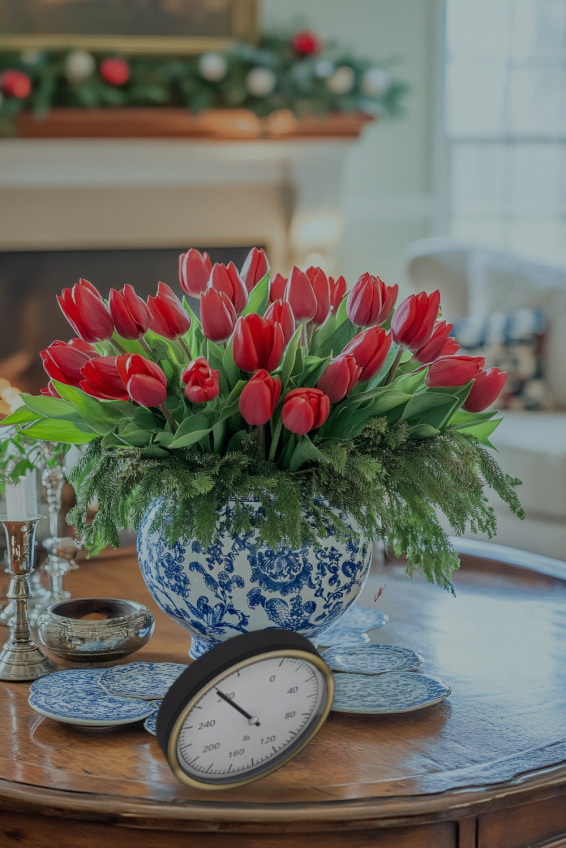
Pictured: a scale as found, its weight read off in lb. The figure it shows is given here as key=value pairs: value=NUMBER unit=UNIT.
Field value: value=280 unit=lb
